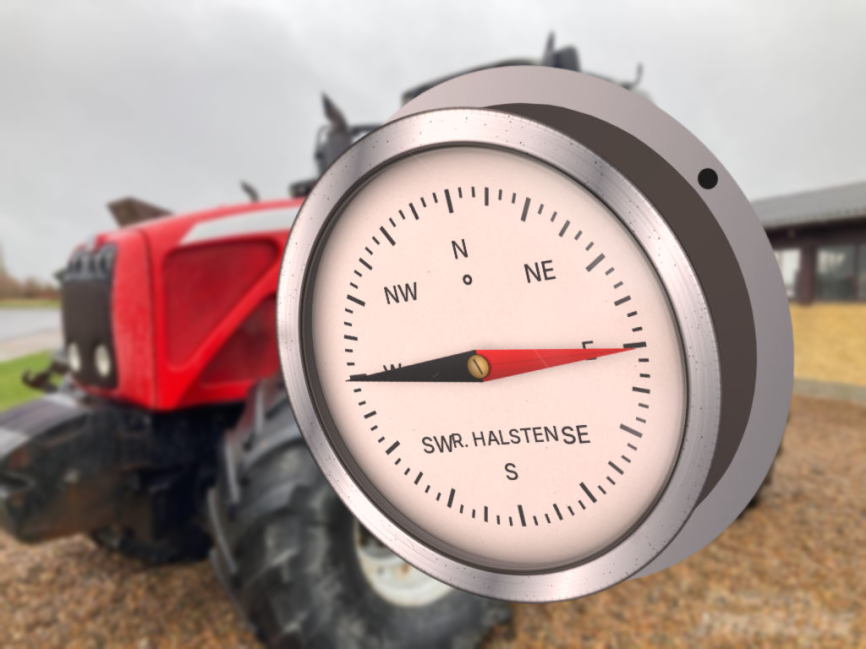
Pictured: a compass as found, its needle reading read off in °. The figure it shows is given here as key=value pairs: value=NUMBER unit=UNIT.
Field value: value=90 unit=°
